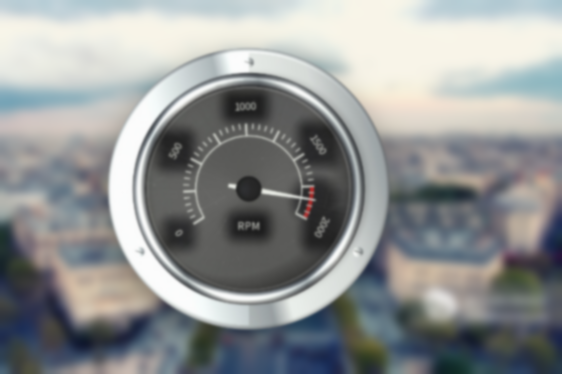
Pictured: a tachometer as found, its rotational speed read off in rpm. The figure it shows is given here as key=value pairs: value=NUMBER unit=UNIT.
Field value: value=1850 unit=rpm
